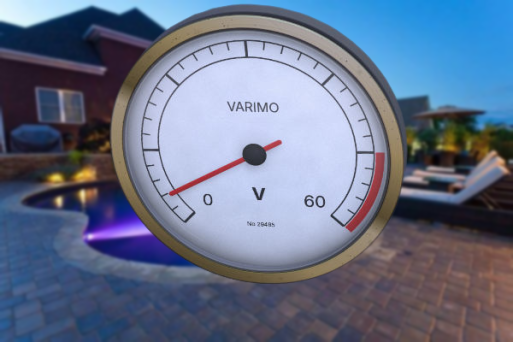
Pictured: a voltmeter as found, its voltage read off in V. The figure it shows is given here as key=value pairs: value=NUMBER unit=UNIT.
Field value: value=4 unit=V
